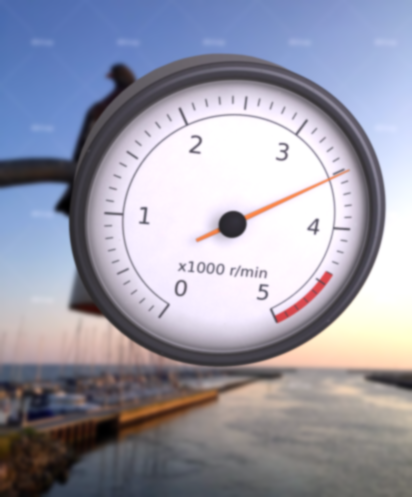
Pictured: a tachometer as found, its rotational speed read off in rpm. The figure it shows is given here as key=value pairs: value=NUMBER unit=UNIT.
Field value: value=3500 unit=rpm
